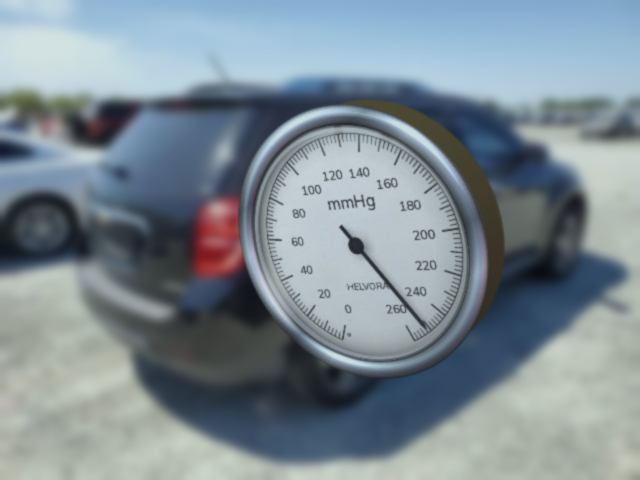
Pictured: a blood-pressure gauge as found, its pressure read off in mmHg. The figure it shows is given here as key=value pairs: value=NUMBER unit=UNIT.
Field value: value=250 unit=mmHg
